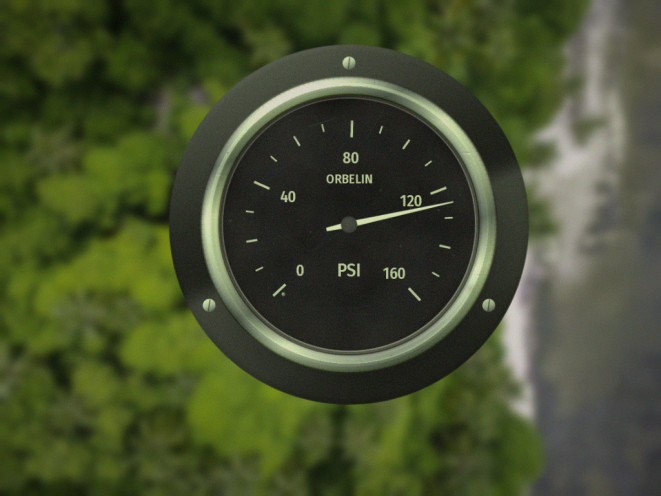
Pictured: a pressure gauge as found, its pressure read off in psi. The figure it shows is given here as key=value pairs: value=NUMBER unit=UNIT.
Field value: value=125 unit=psi
